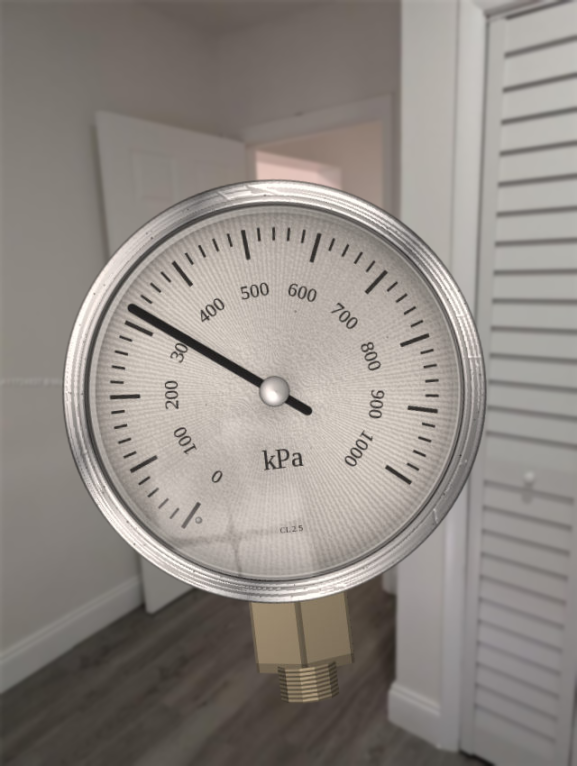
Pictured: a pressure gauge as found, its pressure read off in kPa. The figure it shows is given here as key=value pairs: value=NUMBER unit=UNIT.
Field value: value=320 unit=kPa
